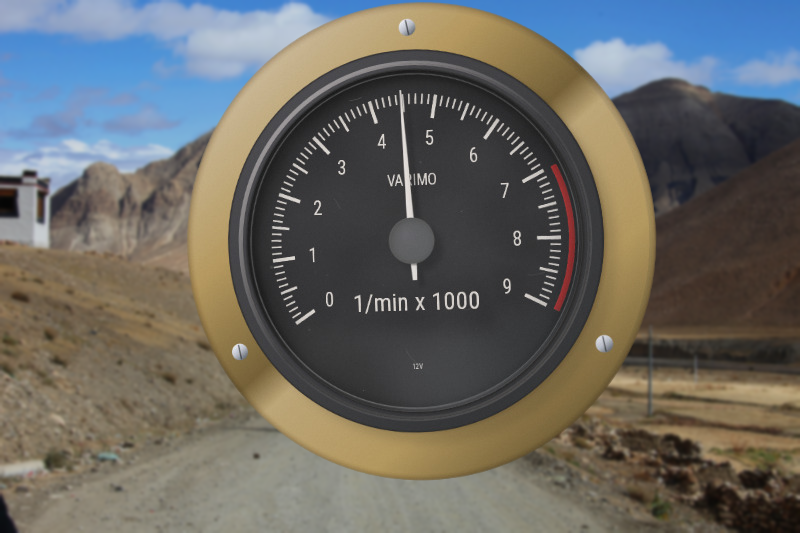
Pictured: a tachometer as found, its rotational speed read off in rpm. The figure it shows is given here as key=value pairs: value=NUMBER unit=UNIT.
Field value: value=4500 unit=rpm
